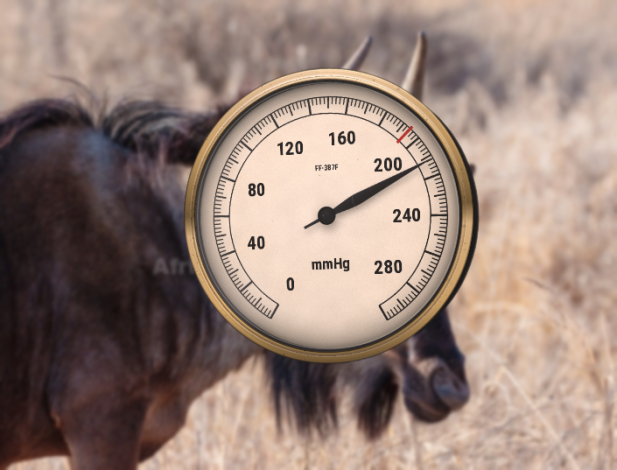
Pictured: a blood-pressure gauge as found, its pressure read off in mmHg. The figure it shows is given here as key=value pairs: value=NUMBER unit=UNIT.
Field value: value=212 unit=mmHg
